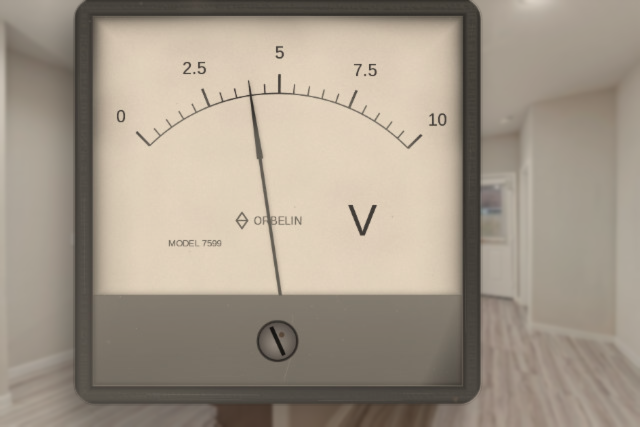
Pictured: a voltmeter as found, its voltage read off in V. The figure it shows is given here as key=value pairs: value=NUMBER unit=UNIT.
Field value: value=4 unit=V
